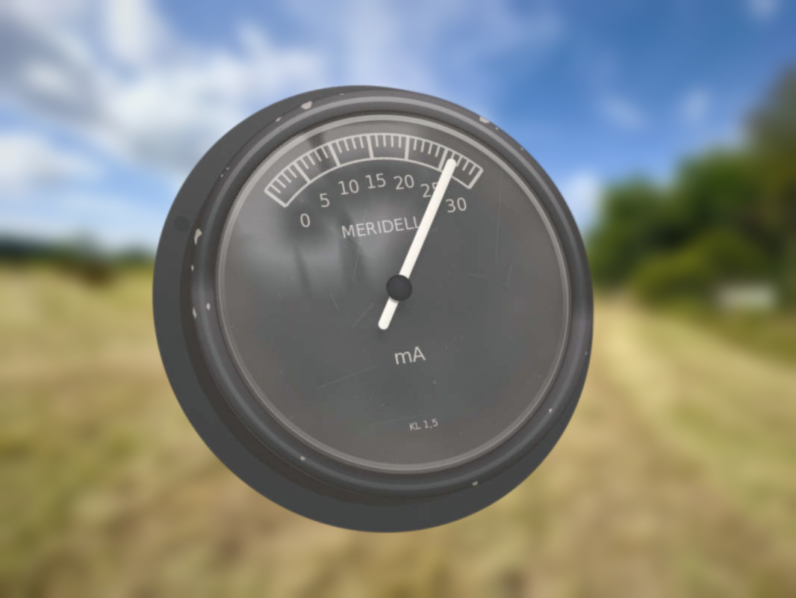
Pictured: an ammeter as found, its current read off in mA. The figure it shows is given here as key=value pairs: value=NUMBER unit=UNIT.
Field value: value=26 unit=mA
